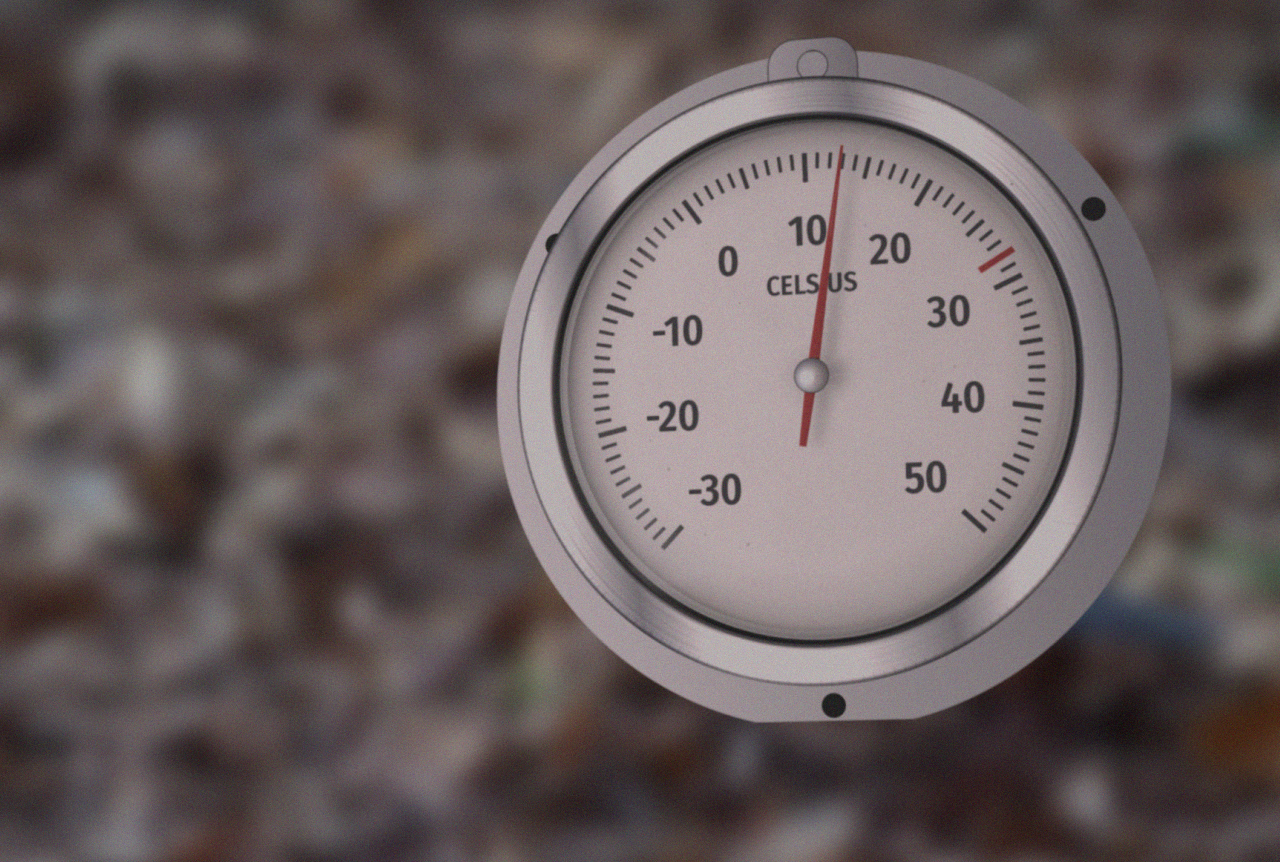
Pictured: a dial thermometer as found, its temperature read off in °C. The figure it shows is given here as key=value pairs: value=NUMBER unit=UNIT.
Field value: value=13 unit=°C
